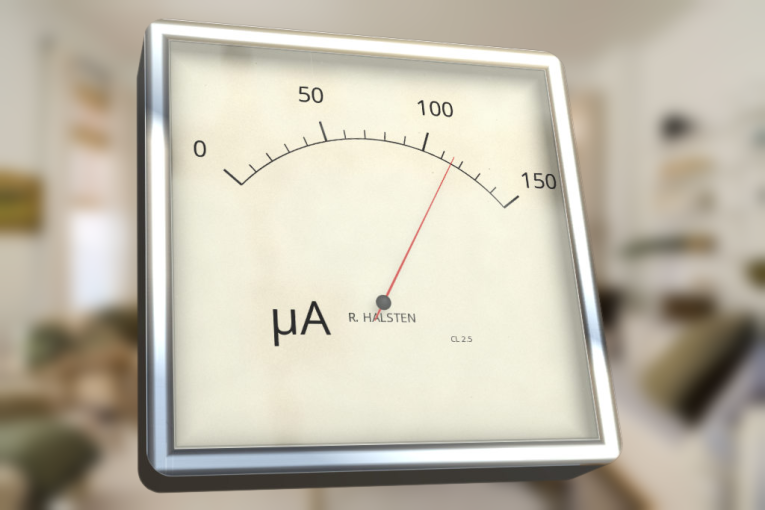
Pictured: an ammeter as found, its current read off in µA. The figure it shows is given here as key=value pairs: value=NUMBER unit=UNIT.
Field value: value=115 unit=µA
